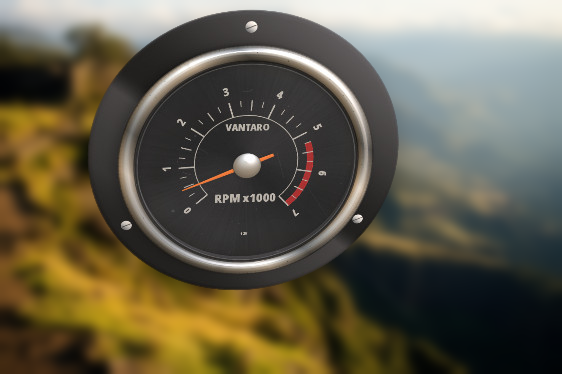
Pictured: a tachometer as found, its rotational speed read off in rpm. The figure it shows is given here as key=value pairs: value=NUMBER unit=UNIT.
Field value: value=500 unit=rpm
